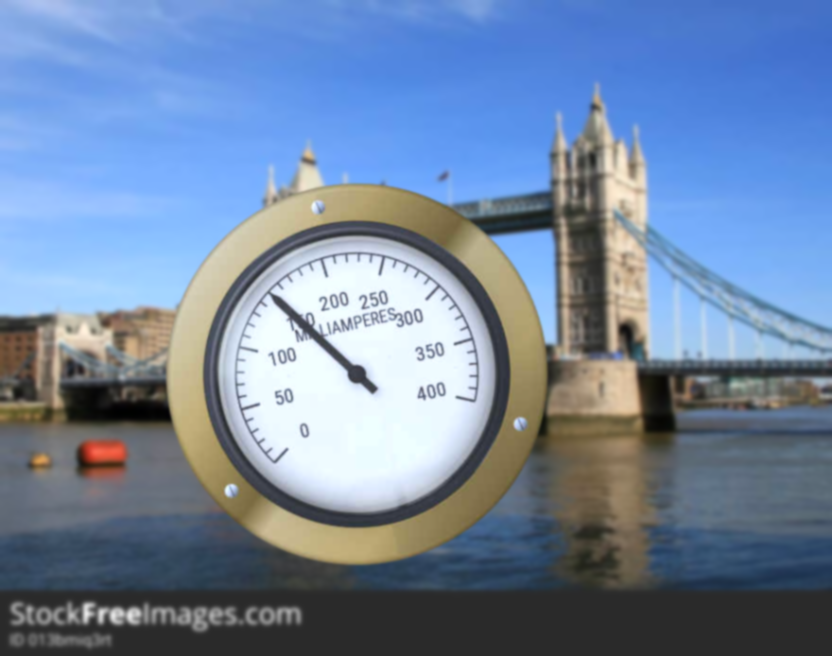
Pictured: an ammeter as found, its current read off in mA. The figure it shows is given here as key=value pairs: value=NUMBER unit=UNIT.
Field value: value=150 unit=mA
